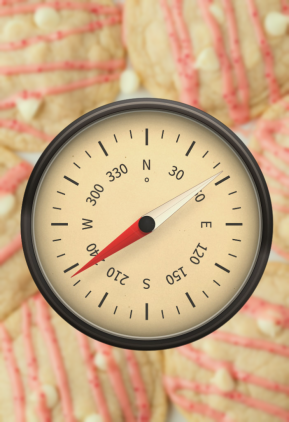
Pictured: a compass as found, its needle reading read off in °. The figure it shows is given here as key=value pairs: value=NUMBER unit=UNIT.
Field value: value=235 unit=°
